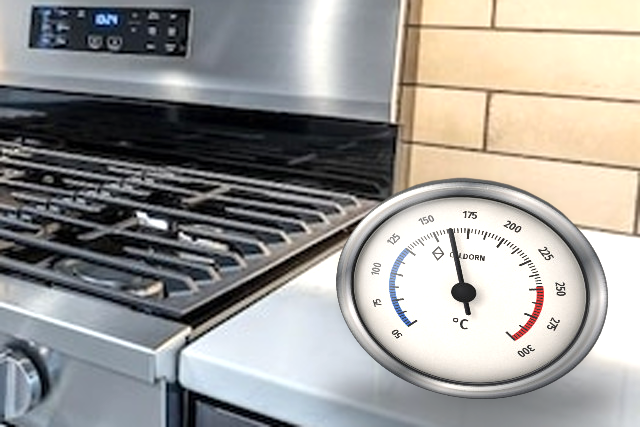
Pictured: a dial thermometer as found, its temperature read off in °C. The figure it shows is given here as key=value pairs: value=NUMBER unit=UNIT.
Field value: value=162.5 unit=°C
